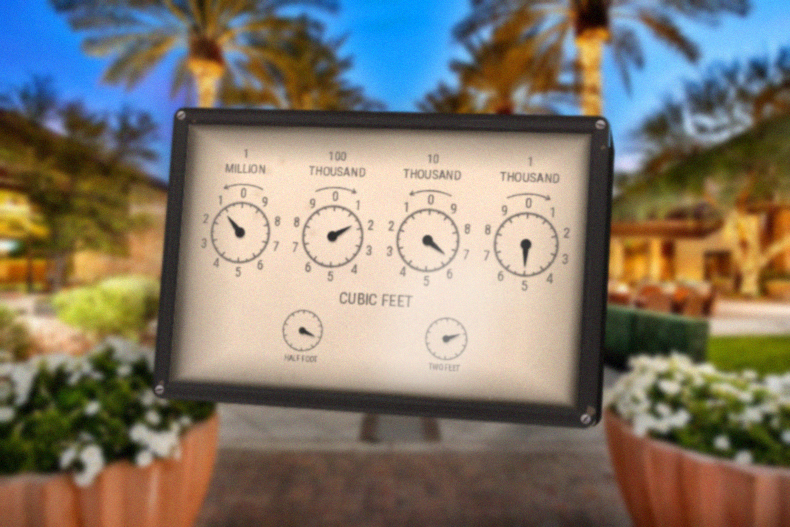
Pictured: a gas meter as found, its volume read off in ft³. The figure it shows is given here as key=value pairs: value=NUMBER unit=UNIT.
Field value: value=116500 unit=ft³
